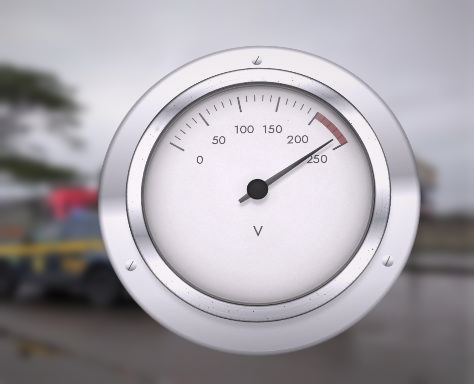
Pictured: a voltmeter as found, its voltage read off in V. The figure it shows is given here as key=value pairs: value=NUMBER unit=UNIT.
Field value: value=240 unit=V
